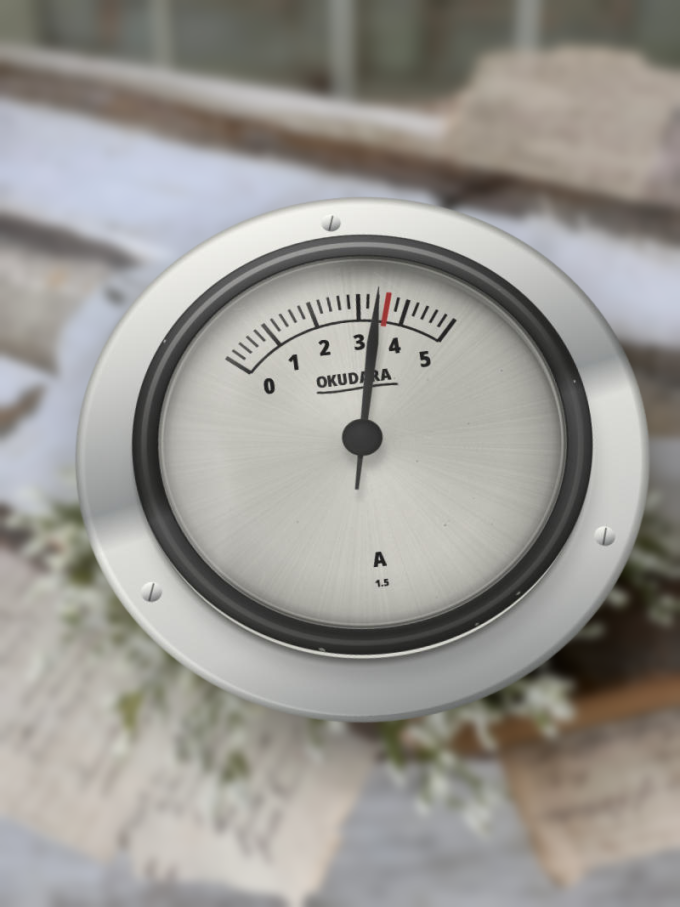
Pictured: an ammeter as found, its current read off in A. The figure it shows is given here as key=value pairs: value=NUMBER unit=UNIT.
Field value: value=3.4 unit=A
